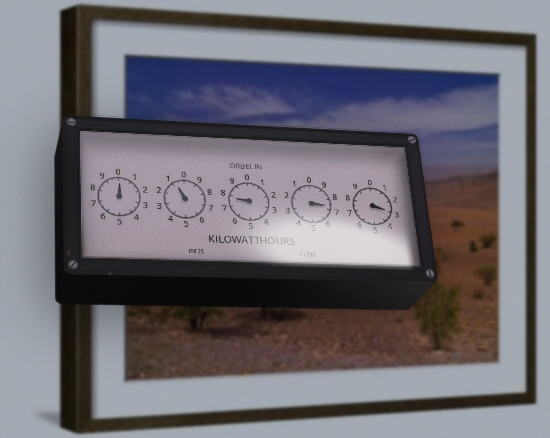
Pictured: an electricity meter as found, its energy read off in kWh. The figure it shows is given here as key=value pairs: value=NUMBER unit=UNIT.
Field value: value=773 unit=kWh
